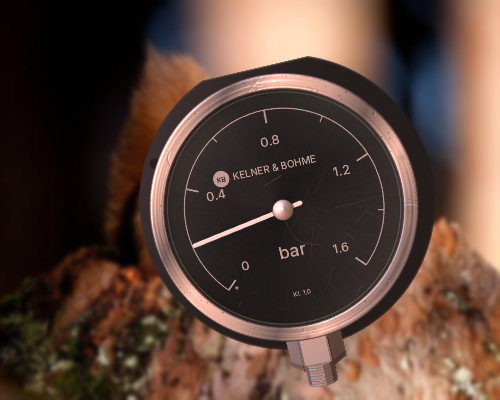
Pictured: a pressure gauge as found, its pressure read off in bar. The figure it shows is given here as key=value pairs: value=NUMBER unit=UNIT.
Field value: value=0.2 unit=bar
